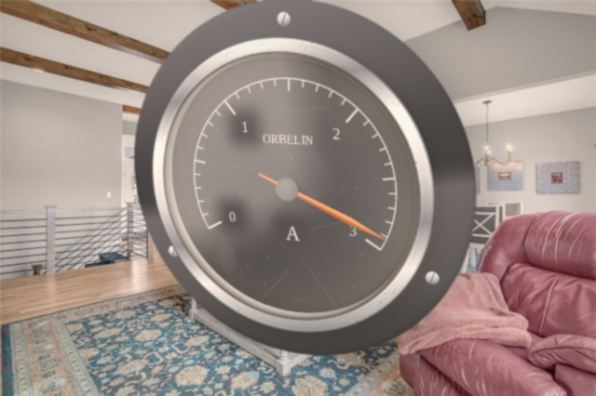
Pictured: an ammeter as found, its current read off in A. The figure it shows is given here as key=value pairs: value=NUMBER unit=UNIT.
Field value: value=2.9 unit=A
